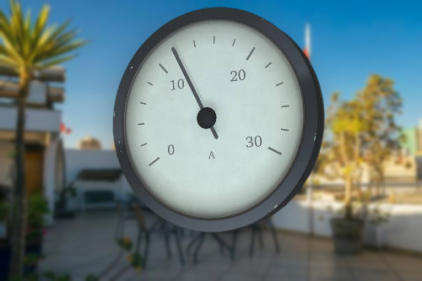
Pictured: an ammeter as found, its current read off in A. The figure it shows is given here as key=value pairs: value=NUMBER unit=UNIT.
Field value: value=12 unit=A
